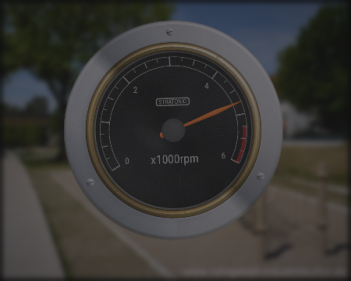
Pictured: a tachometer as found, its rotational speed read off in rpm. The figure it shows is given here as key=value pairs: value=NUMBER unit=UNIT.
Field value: value=4750 unit=rpm
